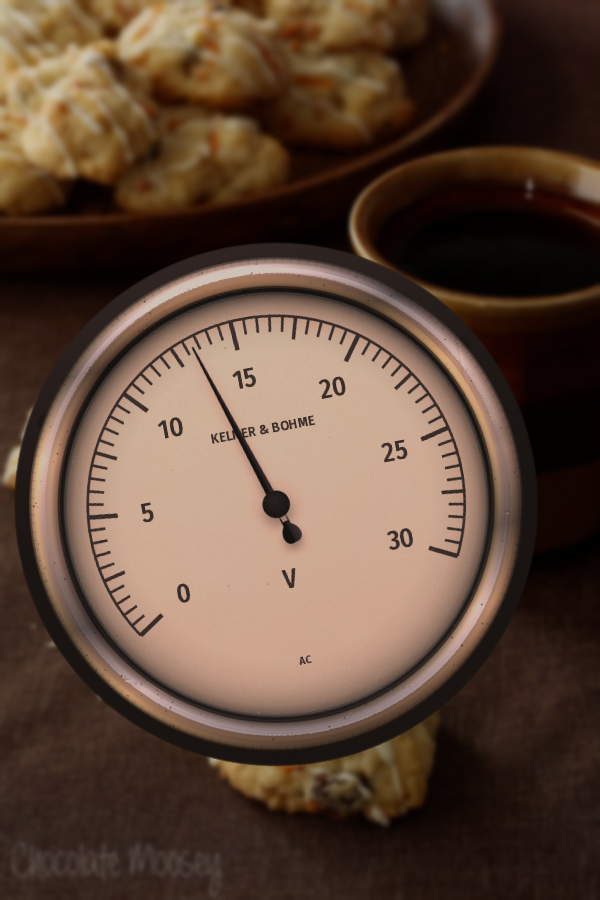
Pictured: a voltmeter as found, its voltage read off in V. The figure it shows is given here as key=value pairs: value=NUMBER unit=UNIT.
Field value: value=13.25 unit=V
